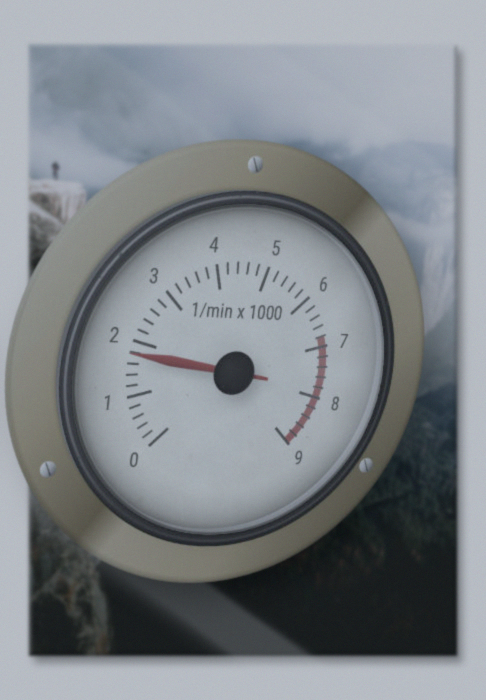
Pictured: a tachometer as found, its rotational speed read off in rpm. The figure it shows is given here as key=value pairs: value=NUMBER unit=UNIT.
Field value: value=1800 unit=rpm
